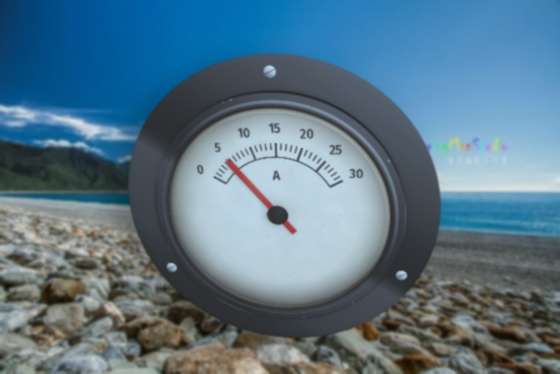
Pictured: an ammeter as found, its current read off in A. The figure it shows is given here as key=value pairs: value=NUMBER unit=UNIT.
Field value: value=5 unit=A
